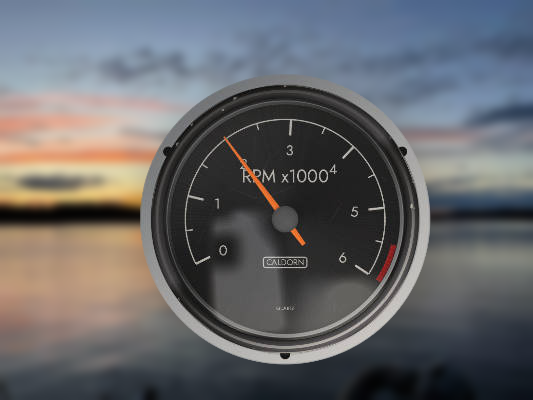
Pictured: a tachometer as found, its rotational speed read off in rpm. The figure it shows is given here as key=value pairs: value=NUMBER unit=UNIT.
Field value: value=2000 unit=rpm
